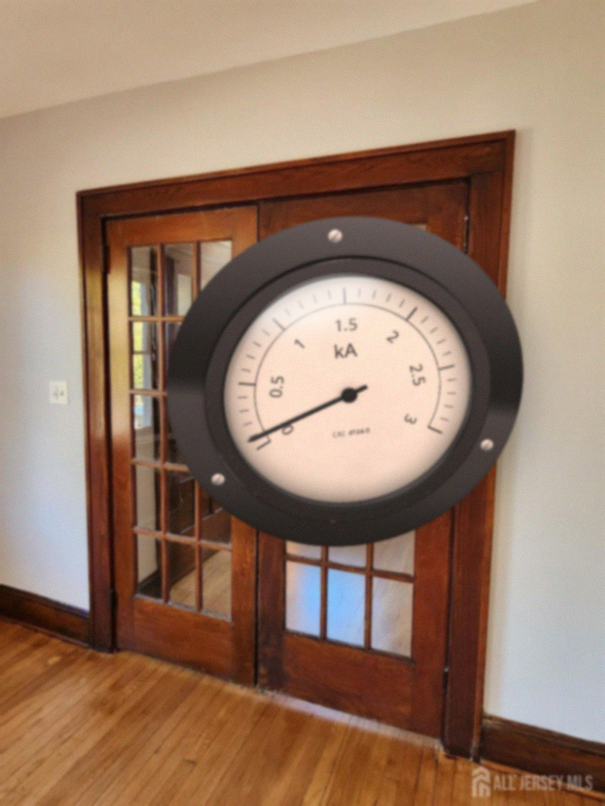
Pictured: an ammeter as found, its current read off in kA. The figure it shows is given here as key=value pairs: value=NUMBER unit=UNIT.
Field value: value=0.1 unit=kA
